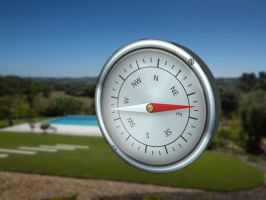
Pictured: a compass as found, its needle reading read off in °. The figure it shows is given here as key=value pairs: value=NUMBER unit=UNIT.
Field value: value=75 unit=°
